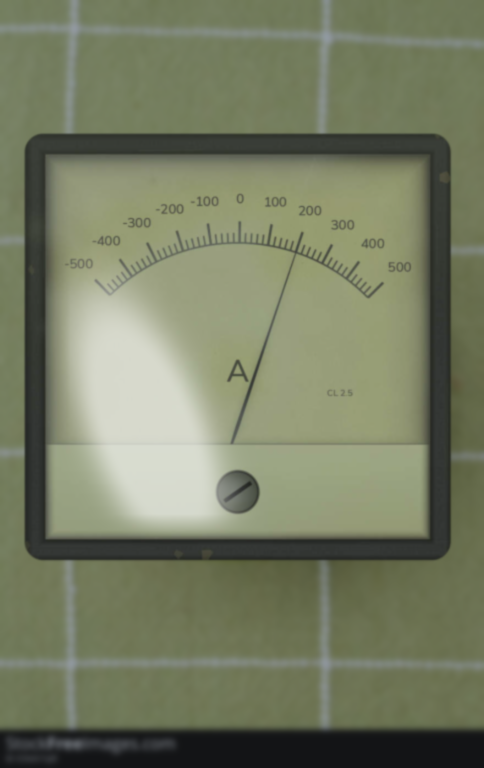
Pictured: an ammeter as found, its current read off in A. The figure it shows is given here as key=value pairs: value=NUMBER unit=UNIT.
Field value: value=200 unit=A
